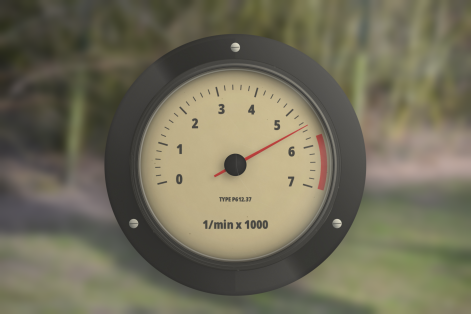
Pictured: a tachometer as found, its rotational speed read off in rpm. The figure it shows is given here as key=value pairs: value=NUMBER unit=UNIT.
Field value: value=5500 unit=rpm
